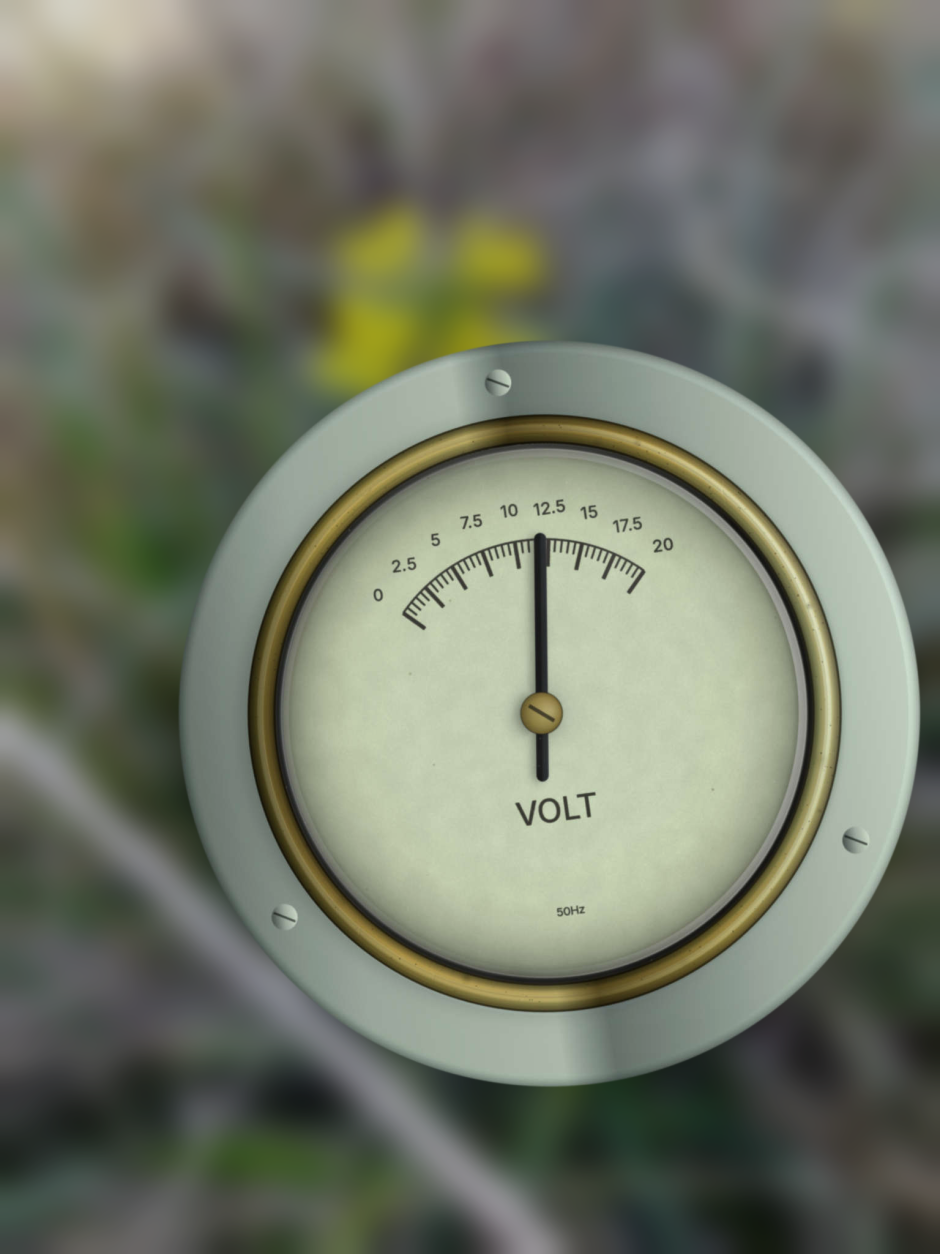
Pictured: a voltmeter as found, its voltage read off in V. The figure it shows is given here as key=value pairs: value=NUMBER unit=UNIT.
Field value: value=12 unit=V
